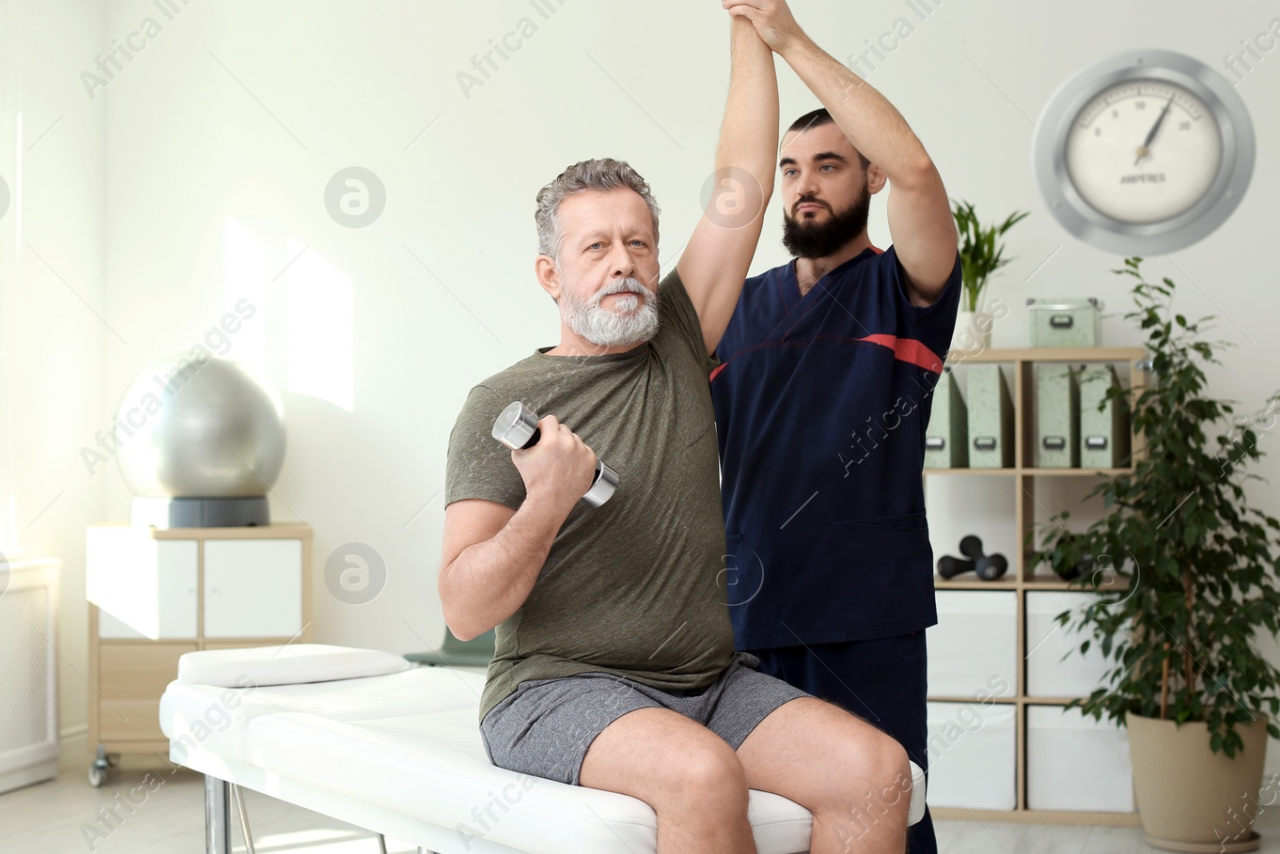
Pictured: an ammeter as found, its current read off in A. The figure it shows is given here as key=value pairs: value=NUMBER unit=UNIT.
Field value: value=15 unit=A
